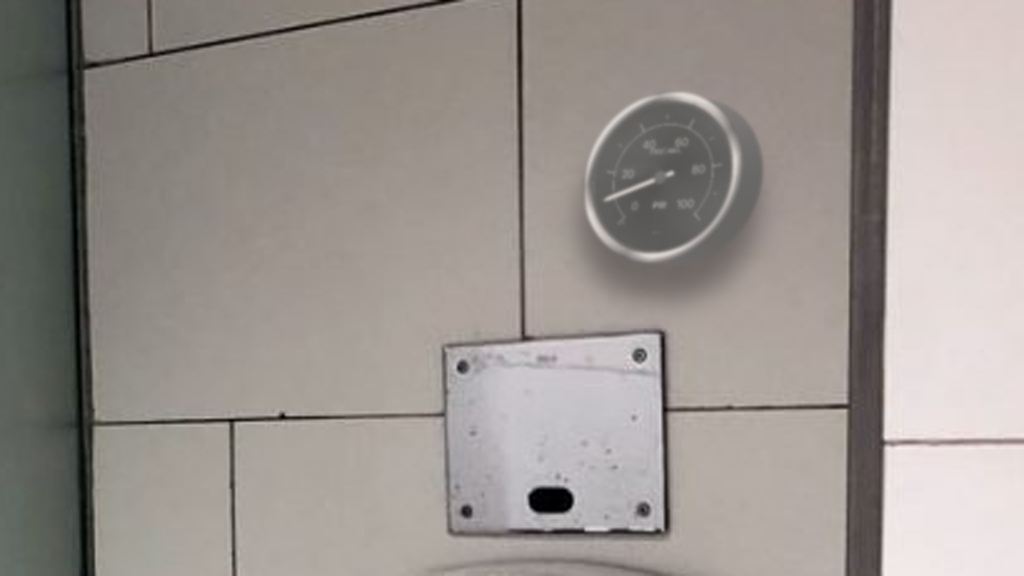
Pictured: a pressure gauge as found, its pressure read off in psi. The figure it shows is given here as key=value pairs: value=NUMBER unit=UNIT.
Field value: value=10 unit=psi
